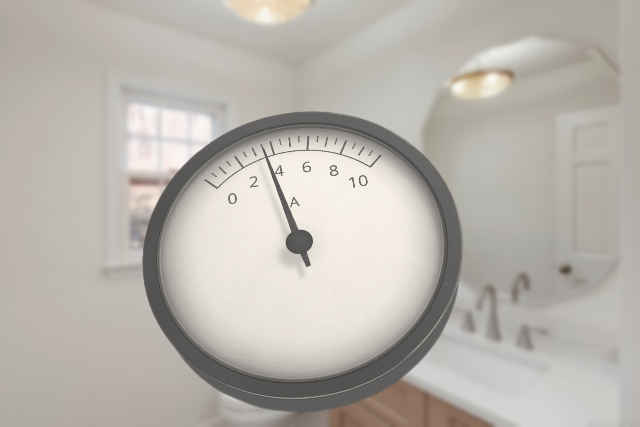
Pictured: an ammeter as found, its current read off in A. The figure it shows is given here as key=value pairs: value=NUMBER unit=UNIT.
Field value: value=3.5 unit=A
